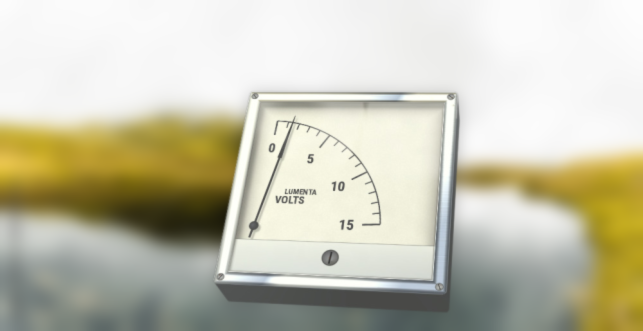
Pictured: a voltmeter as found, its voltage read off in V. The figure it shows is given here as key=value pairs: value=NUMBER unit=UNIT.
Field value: value=1.5 unit=V
